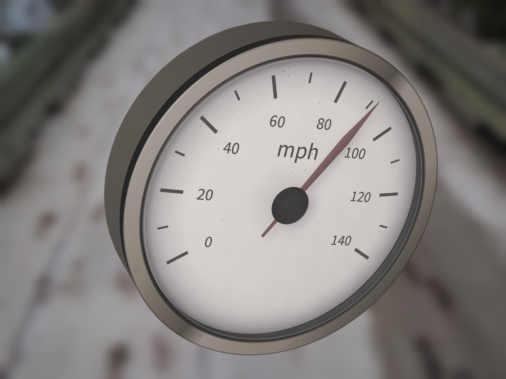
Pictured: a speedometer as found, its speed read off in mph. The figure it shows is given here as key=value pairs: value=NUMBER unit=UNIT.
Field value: value=90 unit=mph
